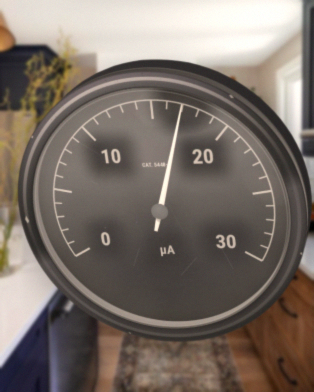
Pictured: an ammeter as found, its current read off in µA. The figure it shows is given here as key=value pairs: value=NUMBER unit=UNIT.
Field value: value=17 unit=µA
